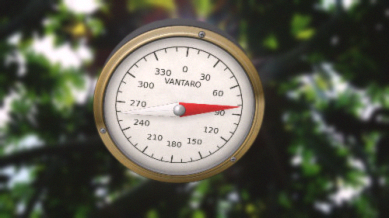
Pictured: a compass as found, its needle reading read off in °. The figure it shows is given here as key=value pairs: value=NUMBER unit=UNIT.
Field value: value=80 unit=°
